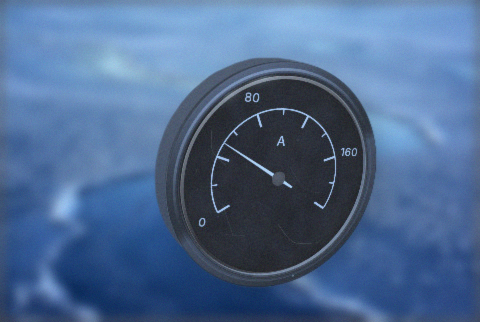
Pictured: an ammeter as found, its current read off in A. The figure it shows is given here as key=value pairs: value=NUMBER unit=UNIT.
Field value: value=50 unit=A
